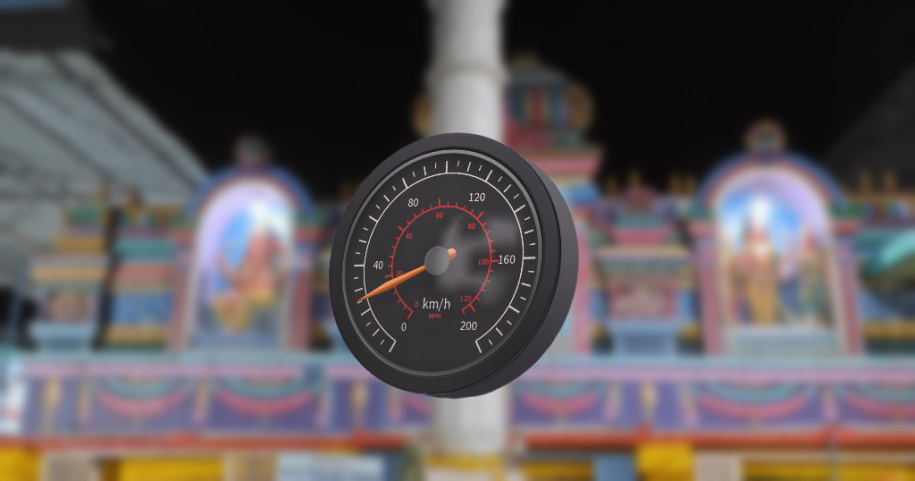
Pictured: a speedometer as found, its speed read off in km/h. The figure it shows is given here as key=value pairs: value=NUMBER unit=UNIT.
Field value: value=25 unit=km/h
